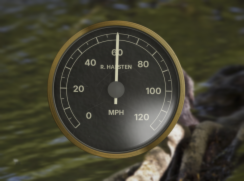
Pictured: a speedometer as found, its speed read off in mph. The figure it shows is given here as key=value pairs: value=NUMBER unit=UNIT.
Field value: value=60 unit=mph
